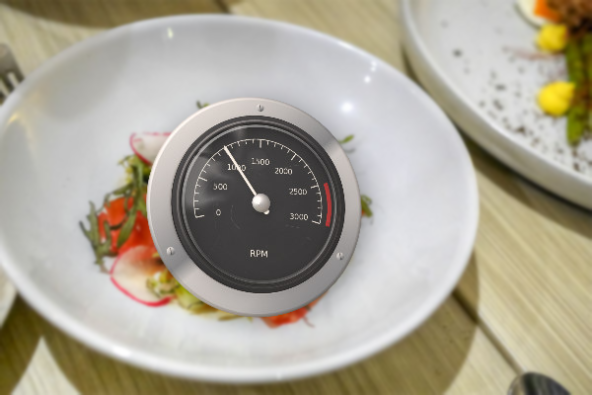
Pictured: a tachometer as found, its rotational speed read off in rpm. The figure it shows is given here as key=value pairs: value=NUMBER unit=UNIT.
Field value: value=1000 unit=rpm
